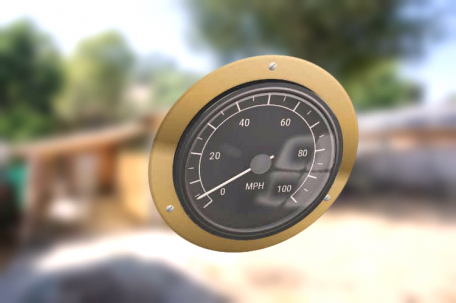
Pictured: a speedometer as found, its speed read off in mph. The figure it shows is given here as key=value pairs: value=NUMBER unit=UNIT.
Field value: value=5 unit=mph
